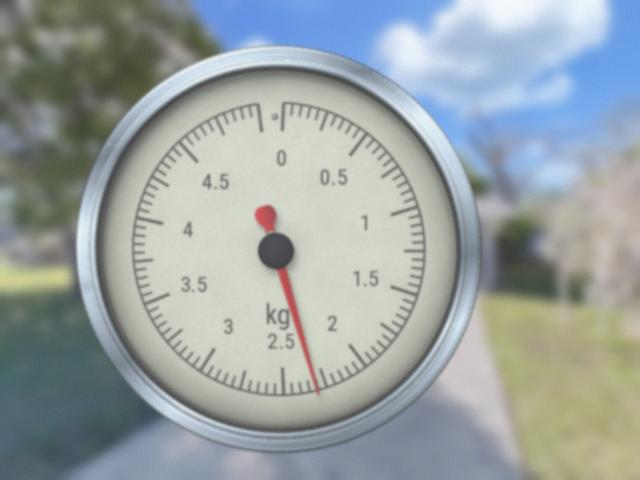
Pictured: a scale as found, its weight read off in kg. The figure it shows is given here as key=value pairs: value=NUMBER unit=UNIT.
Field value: value=2.3 unit=kg
